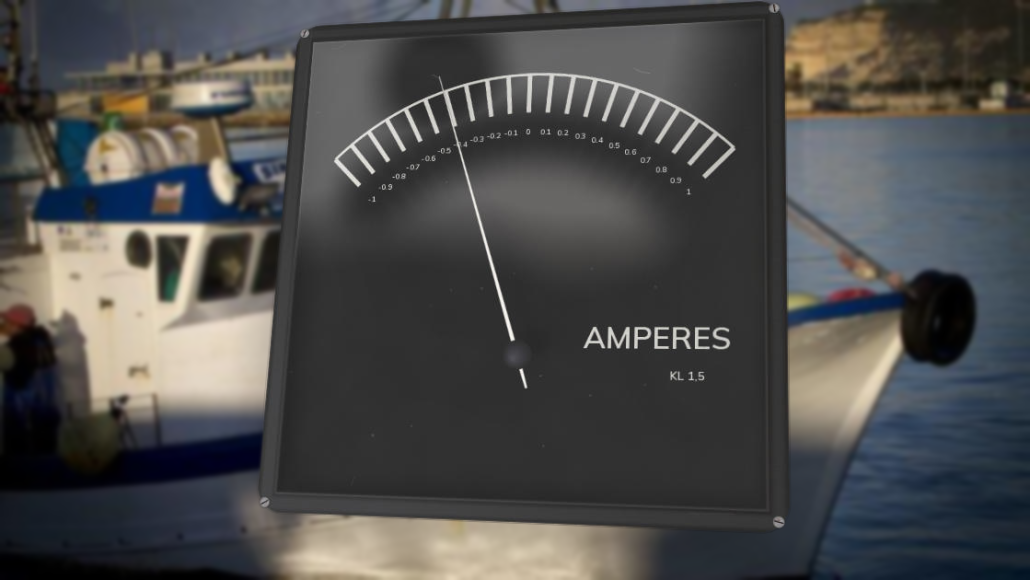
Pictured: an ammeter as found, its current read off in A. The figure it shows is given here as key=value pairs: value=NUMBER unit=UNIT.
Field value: value=-0.4 unit=A
